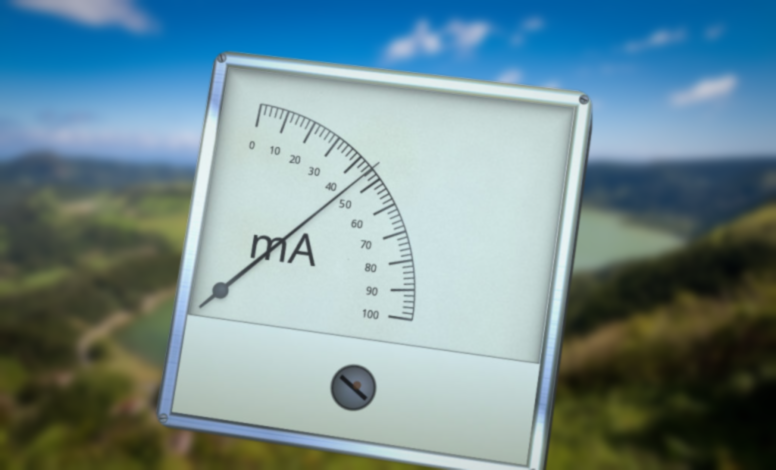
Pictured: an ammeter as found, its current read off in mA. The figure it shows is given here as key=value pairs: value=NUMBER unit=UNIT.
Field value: value=46 unit=mA
